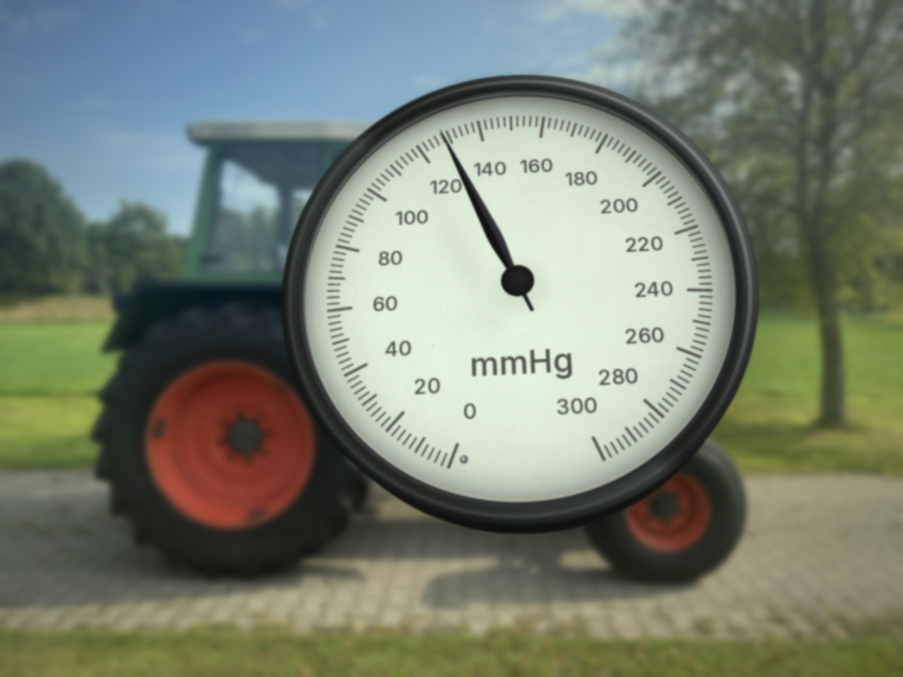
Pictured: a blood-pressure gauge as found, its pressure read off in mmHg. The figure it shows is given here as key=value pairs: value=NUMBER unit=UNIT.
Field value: value=128 unit=mmHg
